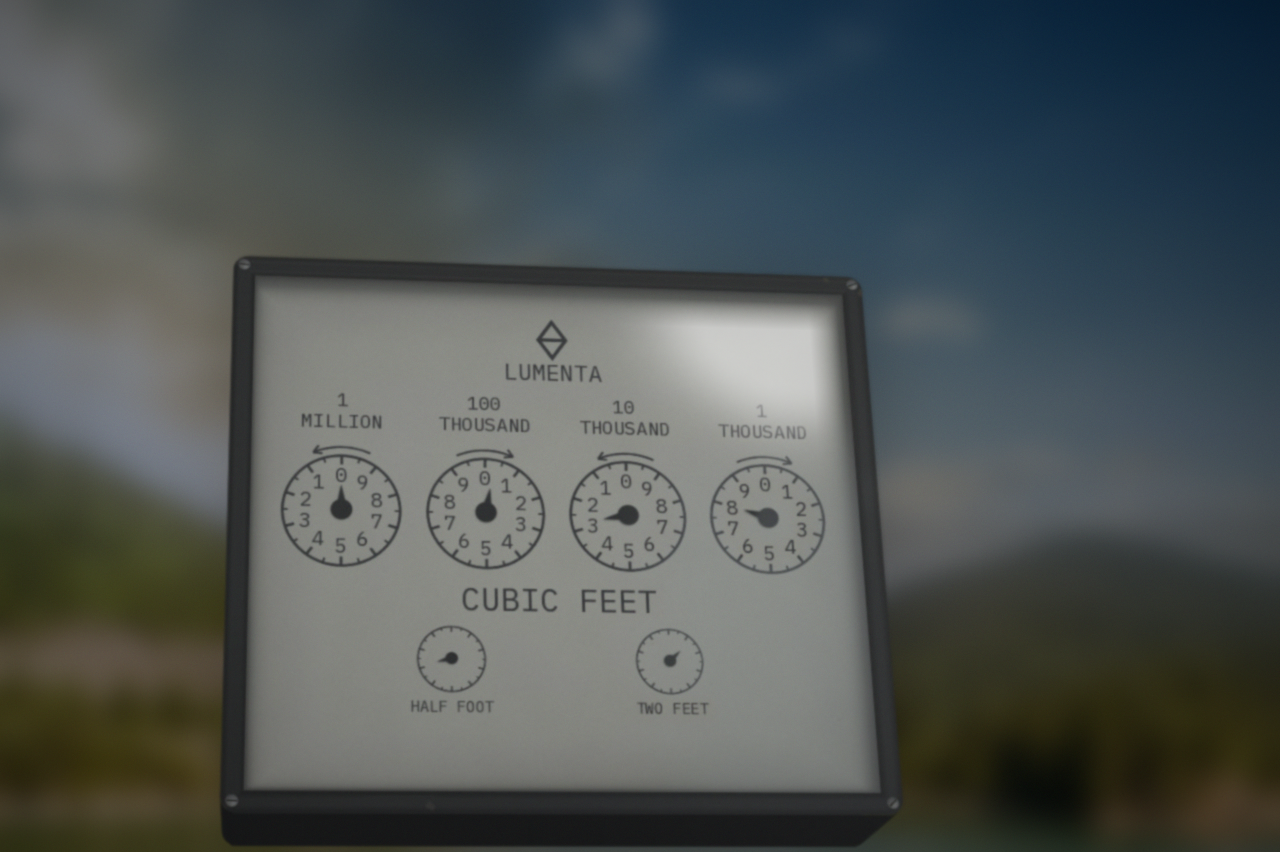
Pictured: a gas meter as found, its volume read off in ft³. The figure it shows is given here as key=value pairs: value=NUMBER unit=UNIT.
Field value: value=2800 unit=ft³
